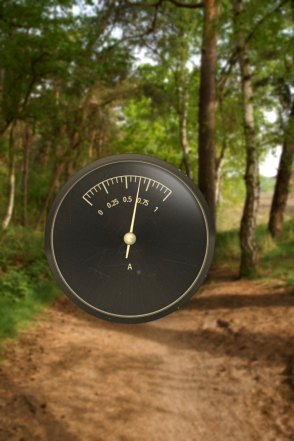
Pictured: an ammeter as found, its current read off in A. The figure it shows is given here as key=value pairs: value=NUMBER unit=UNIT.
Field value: value=0.65 unit=A
